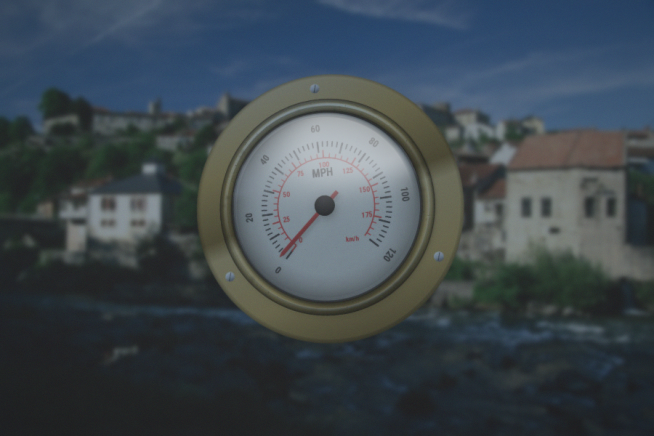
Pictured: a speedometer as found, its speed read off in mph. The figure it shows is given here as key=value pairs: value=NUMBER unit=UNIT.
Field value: value=2 unit=mph
